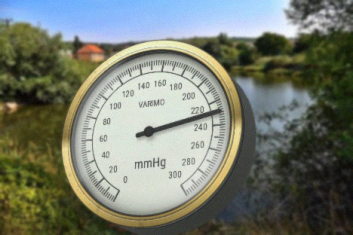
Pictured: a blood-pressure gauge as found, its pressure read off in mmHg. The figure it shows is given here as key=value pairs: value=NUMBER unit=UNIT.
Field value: value=230 unit=mmHg
